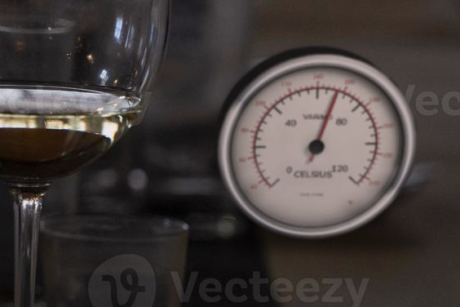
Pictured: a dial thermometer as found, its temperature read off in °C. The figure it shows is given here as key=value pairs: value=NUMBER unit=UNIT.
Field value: value=68 unit=°C
